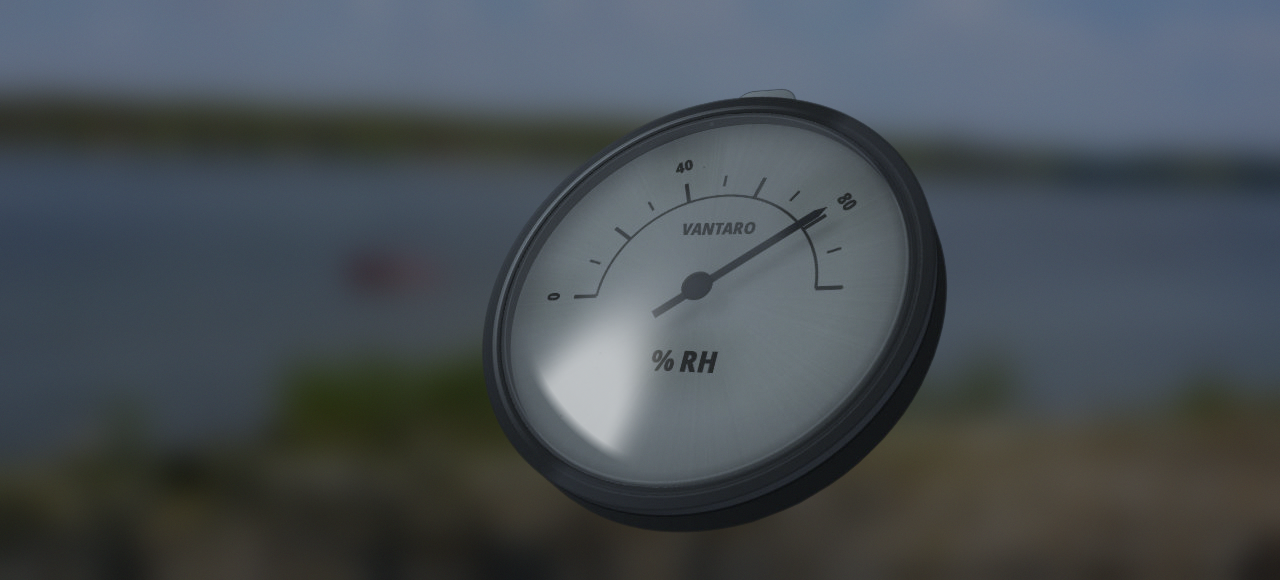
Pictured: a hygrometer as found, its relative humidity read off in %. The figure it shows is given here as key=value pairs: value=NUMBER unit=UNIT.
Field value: value=80 unit=%
